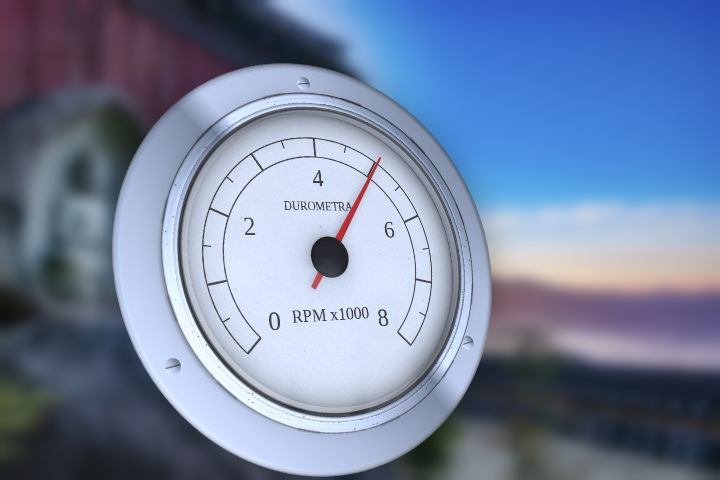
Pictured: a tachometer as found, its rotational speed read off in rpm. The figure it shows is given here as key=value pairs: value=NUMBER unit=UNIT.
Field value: value=5000 unit=rpm
